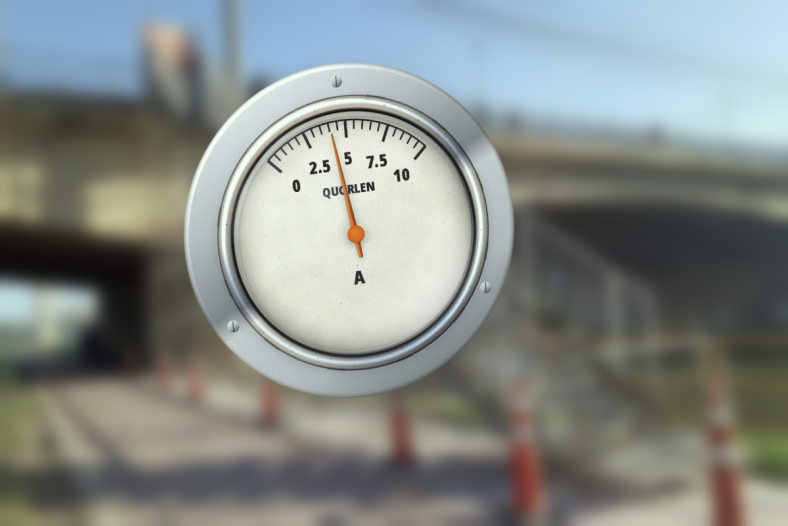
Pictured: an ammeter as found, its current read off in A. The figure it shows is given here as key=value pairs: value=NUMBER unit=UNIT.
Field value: value=4 unit=A
